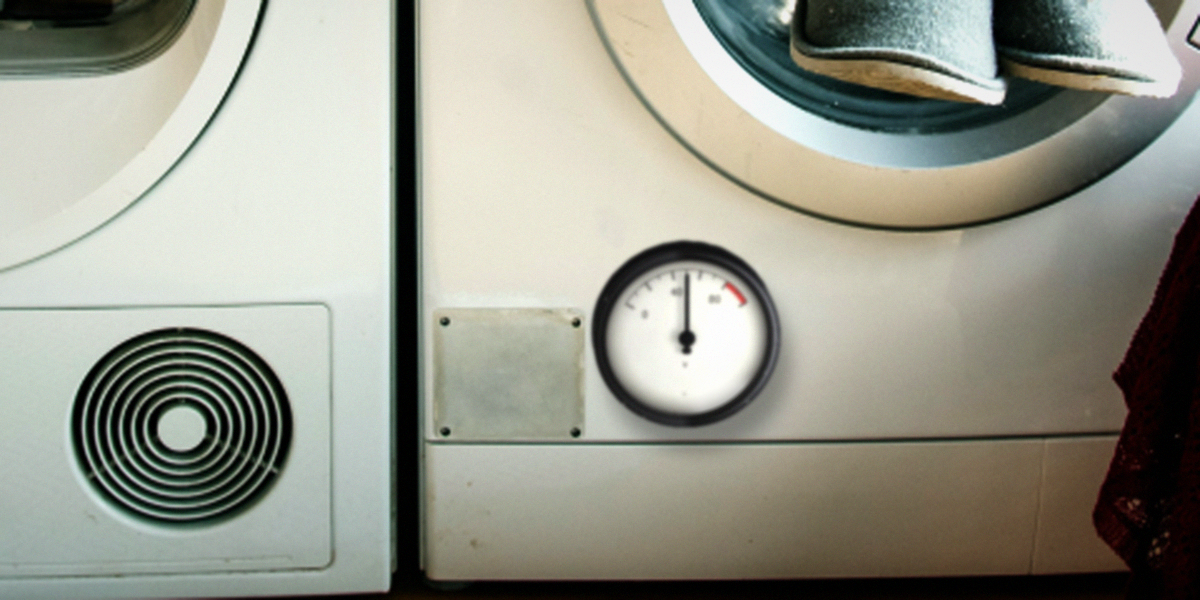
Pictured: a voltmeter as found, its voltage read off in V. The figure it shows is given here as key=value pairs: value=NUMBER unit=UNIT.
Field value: value=50 unit=V
